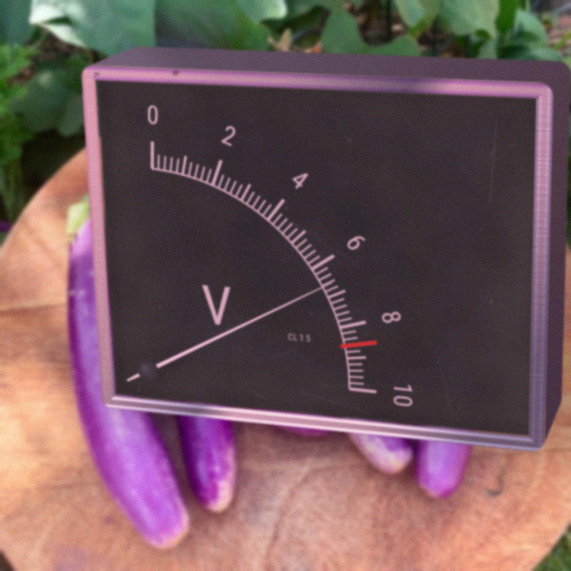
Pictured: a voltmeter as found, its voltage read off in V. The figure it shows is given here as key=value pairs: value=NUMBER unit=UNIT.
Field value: value=6.6 unit=V
